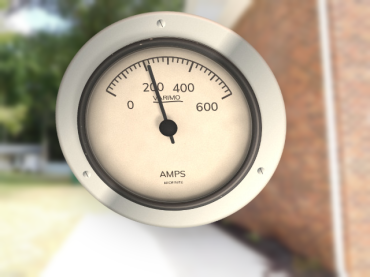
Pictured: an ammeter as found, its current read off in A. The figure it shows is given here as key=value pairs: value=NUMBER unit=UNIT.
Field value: value=220 unit=A
